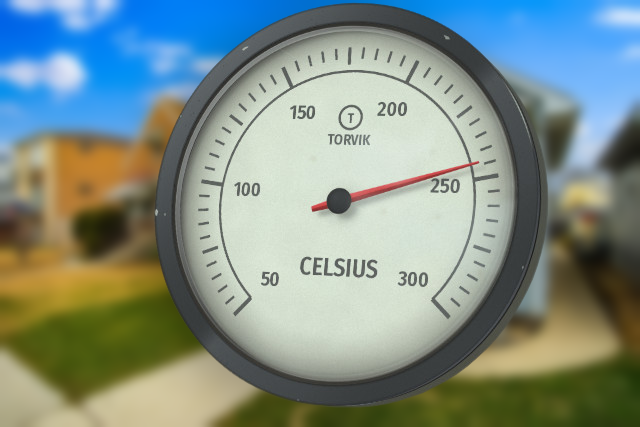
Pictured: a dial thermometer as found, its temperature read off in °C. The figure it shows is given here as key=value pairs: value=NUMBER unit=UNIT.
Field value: value=245 unit=°C
